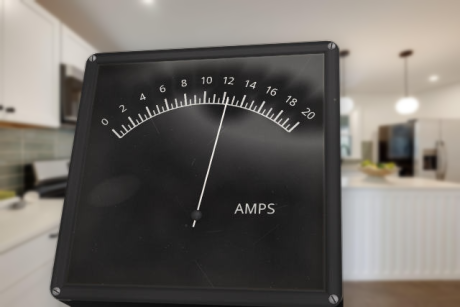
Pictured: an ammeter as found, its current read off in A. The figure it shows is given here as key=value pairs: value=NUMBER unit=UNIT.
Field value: value=12.5 unit=A
